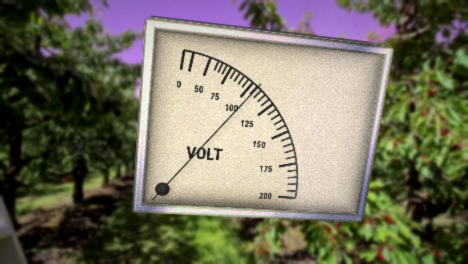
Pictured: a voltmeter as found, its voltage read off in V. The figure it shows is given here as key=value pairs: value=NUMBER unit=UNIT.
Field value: value=105 unit=V
